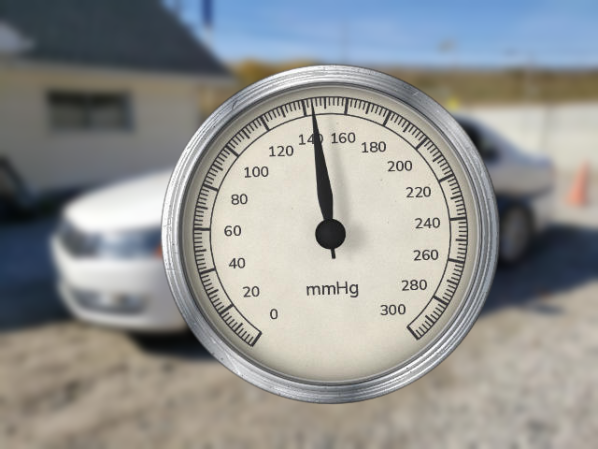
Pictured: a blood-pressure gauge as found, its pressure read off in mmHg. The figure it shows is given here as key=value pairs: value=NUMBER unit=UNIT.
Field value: value=144 unit=mmHg
